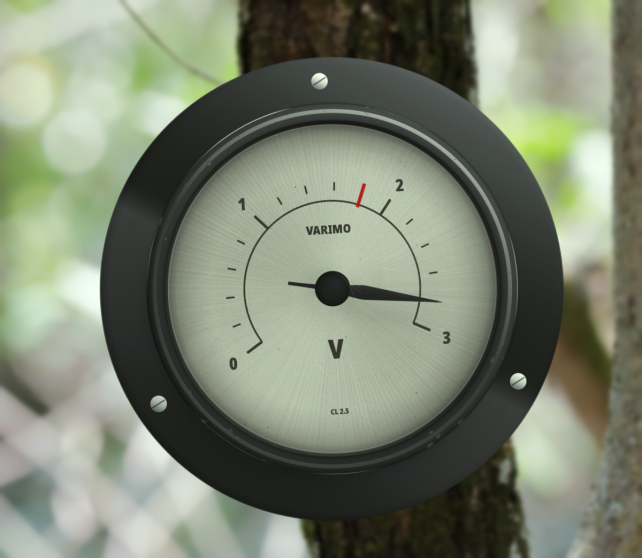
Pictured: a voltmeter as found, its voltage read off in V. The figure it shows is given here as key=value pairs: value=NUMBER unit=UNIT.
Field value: value=2.8 unit=V
